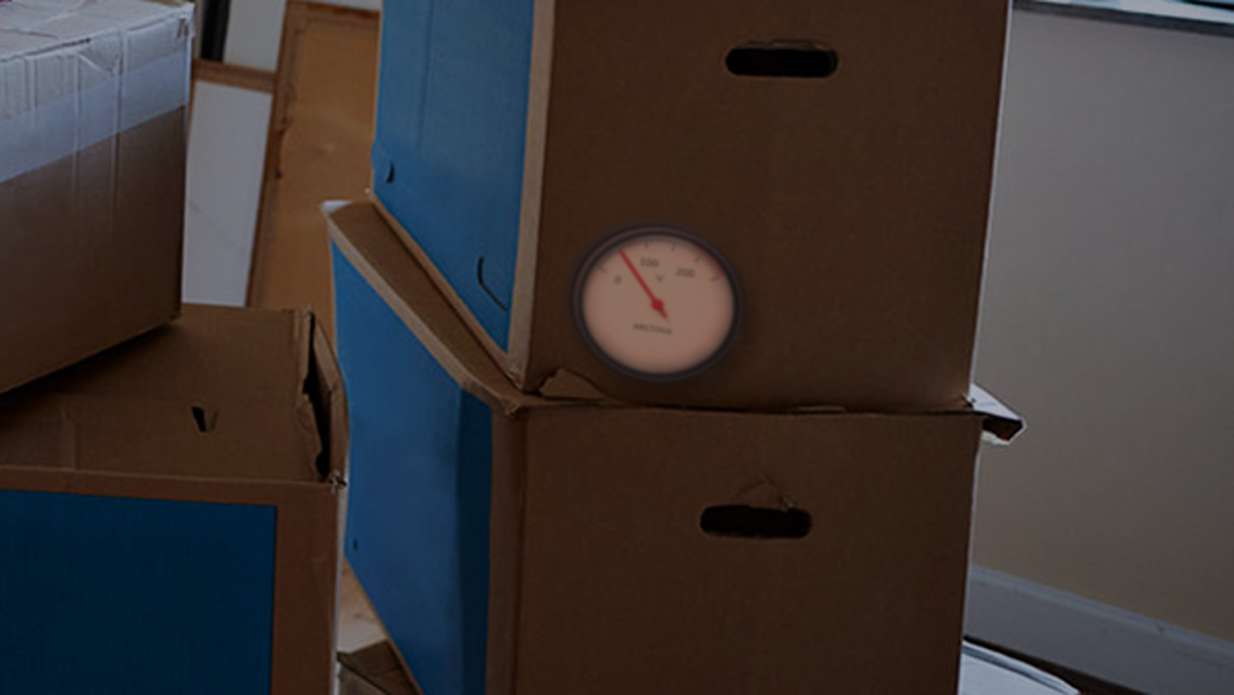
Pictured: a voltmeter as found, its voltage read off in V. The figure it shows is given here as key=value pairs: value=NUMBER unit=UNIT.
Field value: value=50 unit=V
